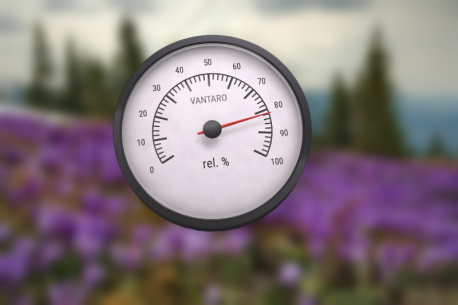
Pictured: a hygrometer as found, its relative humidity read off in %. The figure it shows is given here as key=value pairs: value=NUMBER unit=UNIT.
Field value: value=82 unit=%
